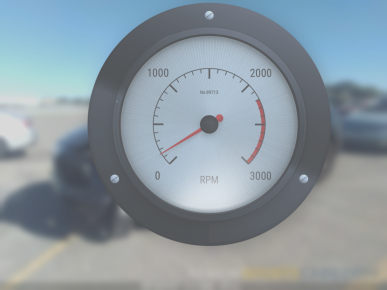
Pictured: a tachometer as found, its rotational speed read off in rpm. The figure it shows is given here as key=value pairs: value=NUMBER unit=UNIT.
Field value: value=150 unit=rpm
